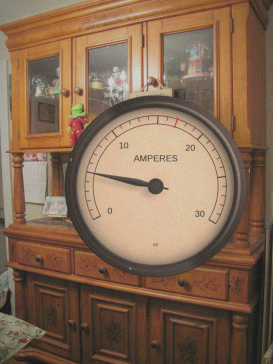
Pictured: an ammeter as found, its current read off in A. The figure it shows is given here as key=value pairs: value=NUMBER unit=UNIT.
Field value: value=5 unit=A
